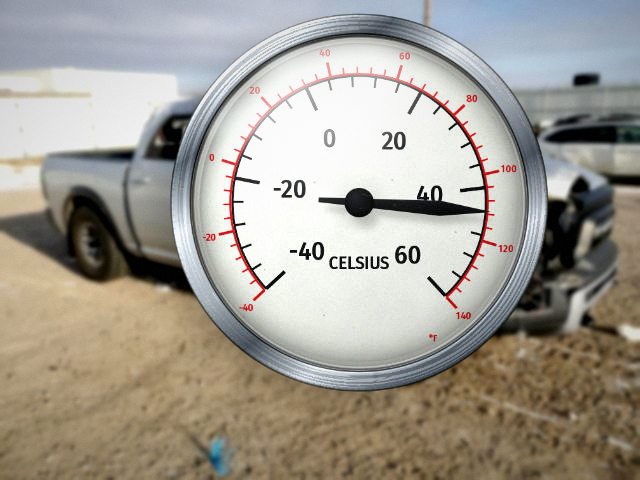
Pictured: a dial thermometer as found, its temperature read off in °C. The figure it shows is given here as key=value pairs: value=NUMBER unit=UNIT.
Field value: value=44 unit=°C
